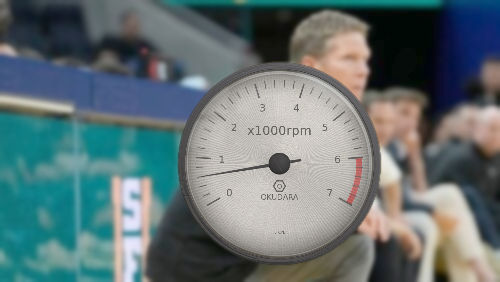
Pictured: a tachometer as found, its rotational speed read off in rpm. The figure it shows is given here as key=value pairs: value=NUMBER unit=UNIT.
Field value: value=600 unit=rpm
